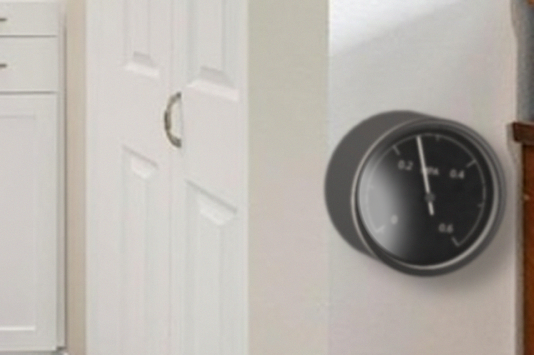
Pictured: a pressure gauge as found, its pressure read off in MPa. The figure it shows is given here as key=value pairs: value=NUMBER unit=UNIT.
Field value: value=0.25 unit=MPa
